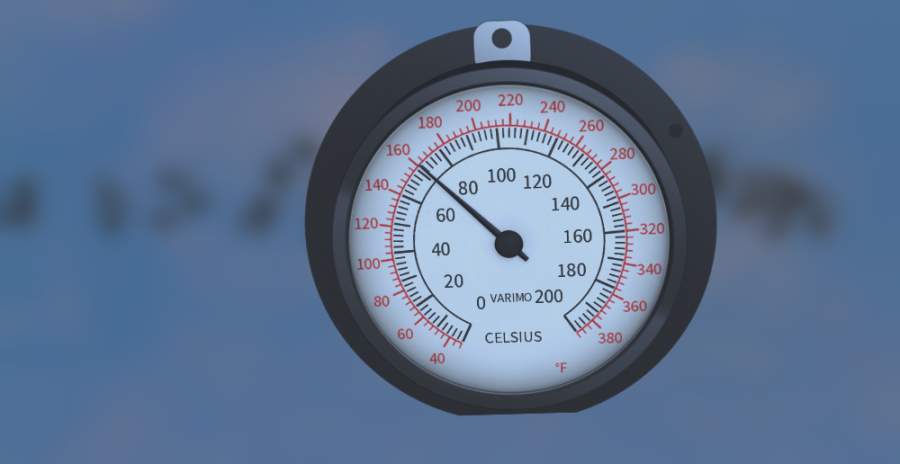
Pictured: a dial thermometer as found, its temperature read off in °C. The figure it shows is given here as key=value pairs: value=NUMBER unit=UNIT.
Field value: value=72 unit=°C
